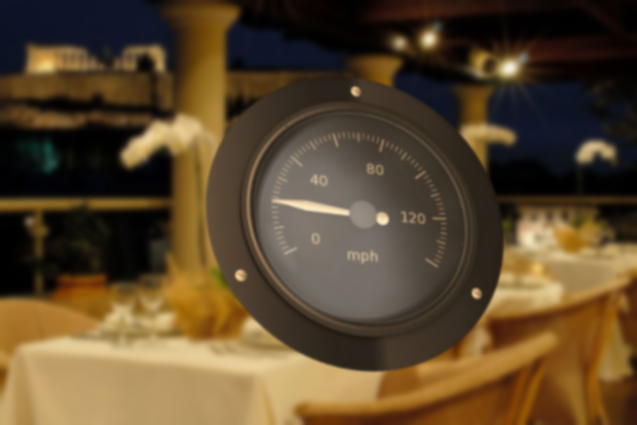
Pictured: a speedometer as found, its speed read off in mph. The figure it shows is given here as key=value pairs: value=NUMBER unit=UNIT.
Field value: value=20 unit=mph
